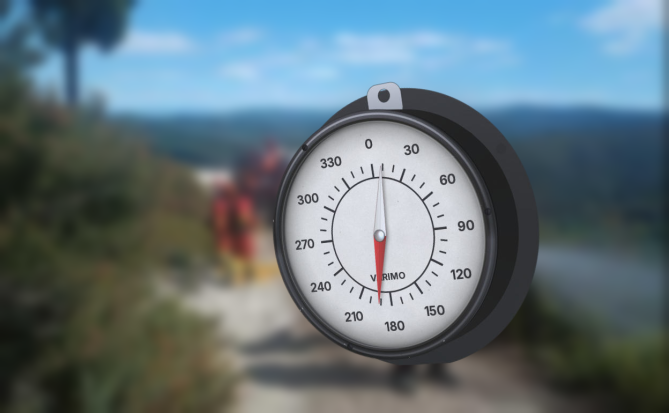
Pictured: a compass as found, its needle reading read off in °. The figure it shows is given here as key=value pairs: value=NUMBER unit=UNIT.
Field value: value=190 unit=°
